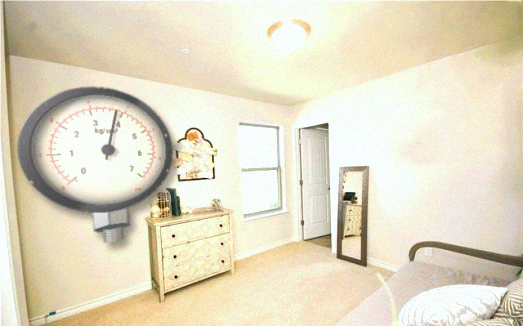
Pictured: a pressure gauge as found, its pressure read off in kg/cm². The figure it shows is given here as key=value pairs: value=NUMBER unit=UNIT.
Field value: value=3.8 unit=kg/cm²
